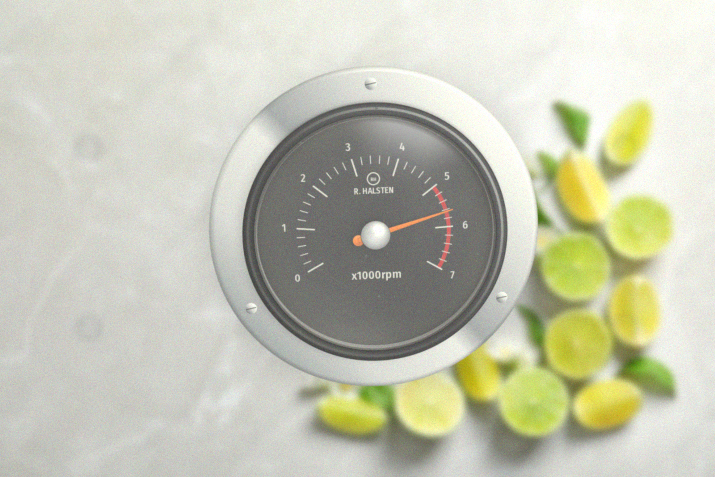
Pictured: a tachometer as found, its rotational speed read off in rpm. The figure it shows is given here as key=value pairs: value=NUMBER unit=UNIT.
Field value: value=5600 unit=rpm
